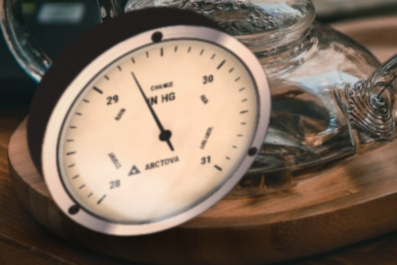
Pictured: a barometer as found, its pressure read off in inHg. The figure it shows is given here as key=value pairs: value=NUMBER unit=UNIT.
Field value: value=29.25 unit=inHg
